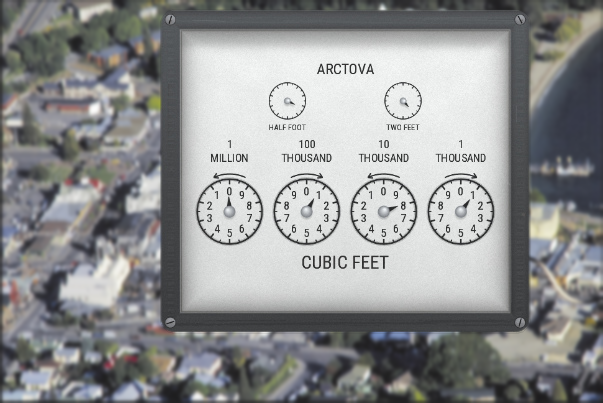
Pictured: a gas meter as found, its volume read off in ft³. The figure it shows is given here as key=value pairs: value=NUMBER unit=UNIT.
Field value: value=8100 unit=ft³
